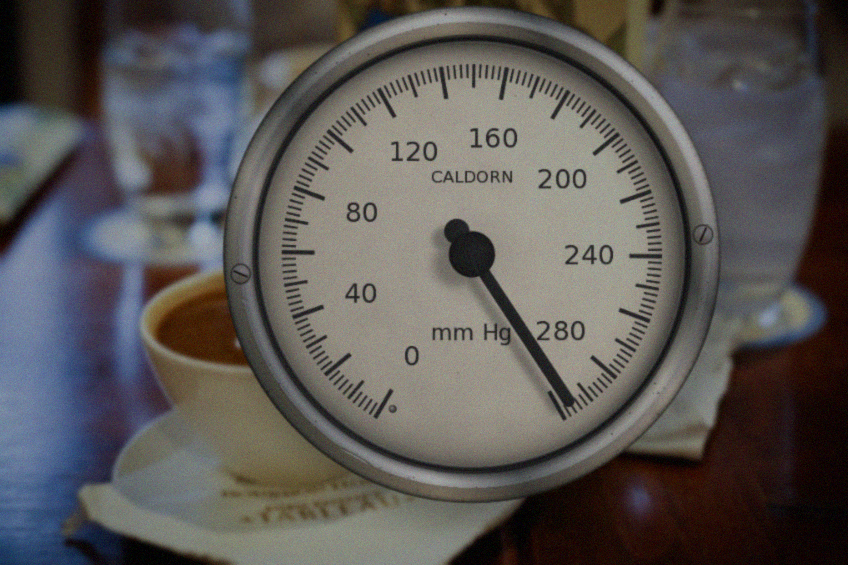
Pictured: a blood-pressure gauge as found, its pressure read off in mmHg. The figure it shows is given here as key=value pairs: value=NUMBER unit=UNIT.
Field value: value=296 unit=mmHg
